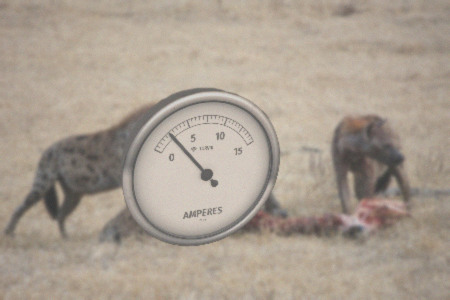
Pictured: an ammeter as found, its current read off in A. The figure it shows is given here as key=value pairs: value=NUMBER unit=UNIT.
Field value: value=2.5 unit=A
